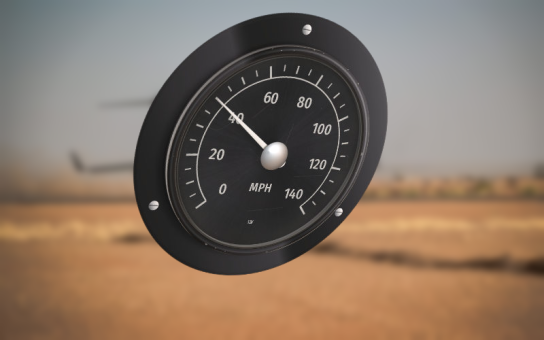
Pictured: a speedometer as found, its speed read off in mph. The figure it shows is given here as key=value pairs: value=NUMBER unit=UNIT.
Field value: value=40 unit=mph
